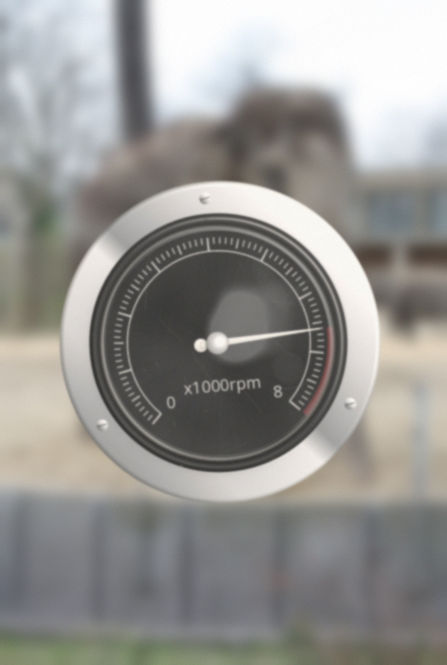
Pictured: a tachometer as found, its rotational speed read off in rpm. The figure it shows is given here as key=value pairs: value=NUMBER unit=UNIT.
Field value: value=6600 unit=rpm
